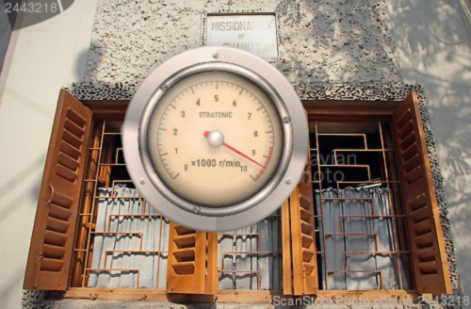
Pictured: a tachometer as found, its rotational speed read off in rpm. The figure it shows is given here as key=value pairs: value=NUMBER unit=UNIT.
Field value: value=9400 unit=rpm
